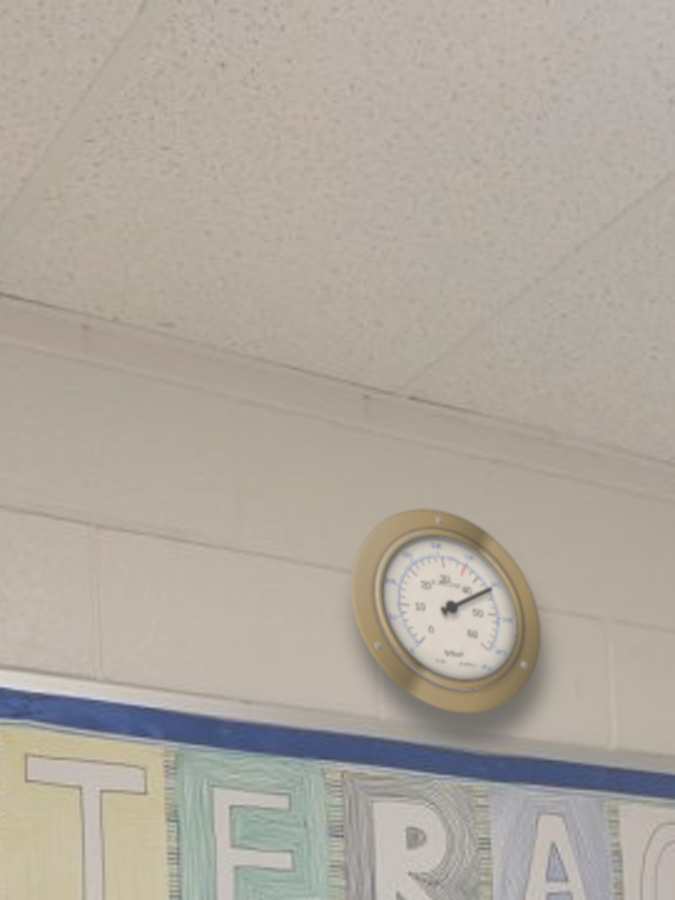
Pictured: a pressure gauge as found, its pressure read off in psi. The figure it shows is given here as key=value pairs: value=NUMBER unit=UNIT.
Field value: value=44 unit=psi
